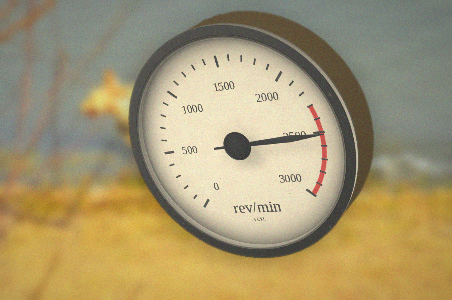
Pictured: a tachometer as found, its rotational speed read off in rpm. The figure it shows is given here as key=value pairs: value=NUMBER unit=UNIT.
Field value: value=2500 unit=rpm
